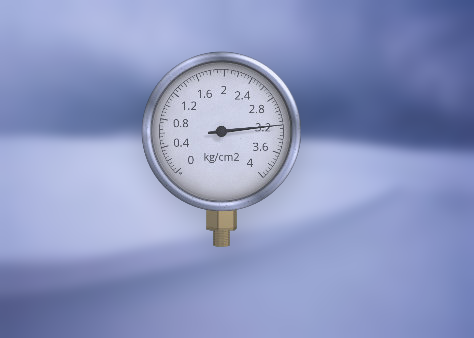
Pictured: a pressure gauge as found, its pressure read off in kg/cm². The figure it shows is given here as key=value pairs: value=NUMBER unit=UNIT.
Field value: value=3.2 unit=kg/cm²
